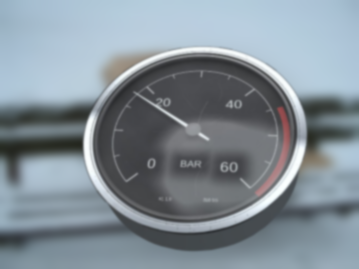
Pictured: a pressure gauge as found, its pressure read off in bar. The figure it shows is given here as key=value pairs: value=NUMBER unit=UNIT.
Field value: value=17.5 unit=bar
